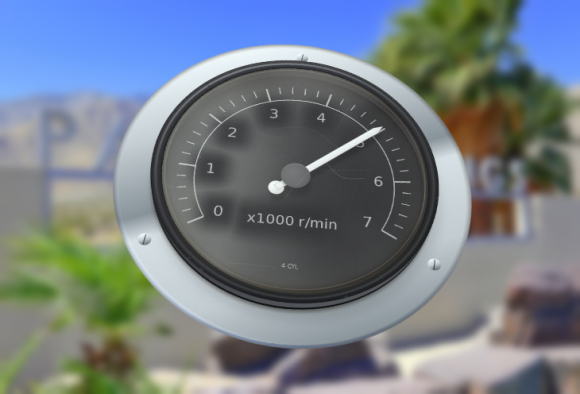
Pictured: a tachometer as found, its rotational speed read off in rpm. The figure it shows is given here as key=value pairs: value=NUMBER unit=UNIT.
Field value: value=5000 unit=rpm
